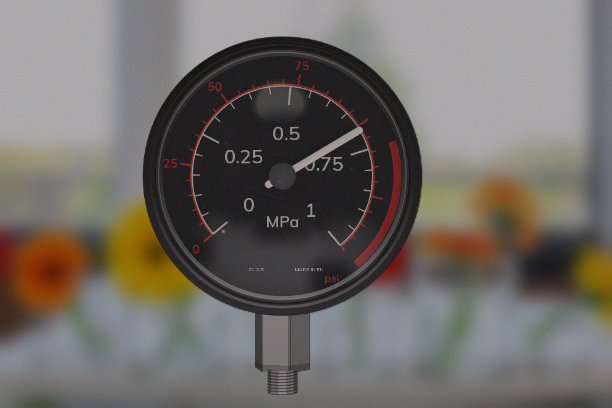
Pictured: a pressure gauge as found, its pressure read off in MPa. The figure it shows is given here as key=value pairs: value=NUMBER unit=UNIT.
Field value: value=0.7 unit=MPa
